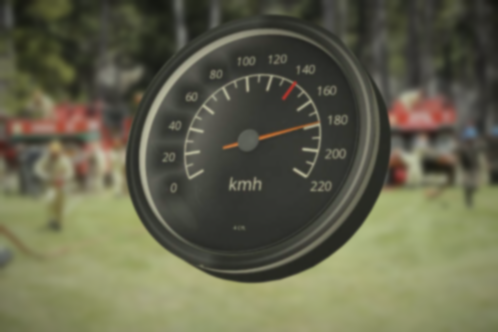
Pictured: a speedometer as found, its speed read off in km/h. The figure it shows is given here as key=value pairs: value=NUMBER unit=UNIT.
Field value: value=180 unit=km/h
